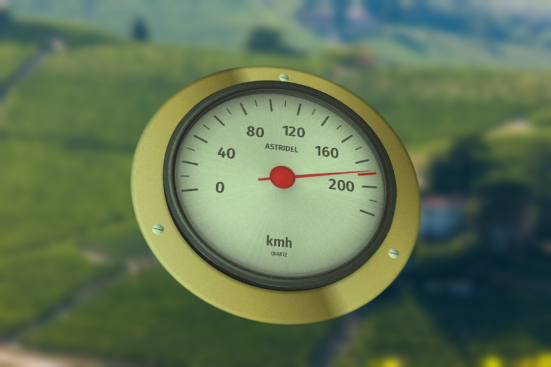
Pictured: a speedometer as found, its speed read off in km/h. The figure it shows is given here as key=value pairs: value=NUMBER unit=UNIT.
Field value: value=190 unit=km/h
